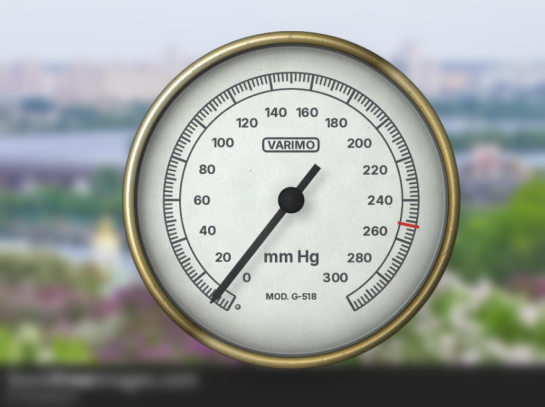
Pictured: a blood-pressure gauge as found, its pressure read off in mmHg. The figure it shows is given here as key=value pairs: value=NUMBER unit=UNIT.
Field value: value=8 unit=mmHg
